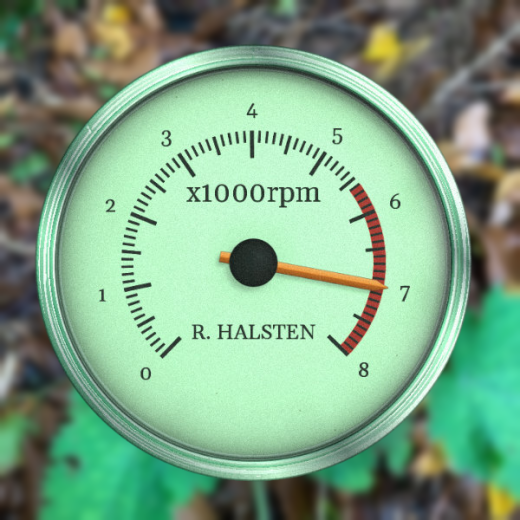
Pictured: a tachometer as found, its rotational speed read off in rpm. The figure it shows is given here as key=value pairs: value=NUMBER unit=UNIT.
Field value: value=7000 unit=rpm
